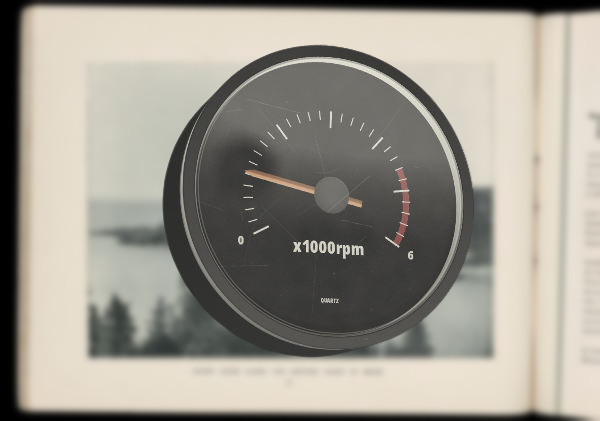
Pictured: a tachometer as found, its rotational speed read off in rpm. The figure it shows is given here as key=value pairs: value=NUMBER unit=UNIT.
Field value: value=1000 unit=rpm
